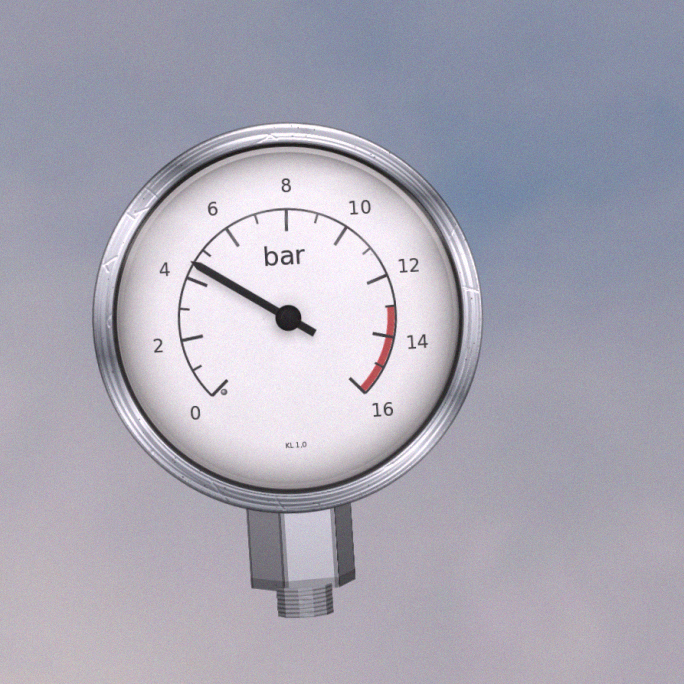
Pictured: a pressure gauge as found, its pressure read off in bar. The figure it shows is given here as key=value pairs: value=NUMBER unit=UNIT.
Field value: value=4.5 unit=bar
